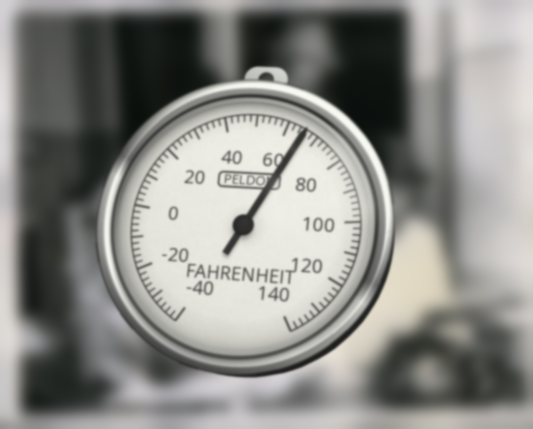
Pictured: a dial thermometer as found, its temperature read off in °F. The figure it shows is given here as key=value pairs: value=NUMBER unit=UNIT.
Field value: value=66 unit=°F
